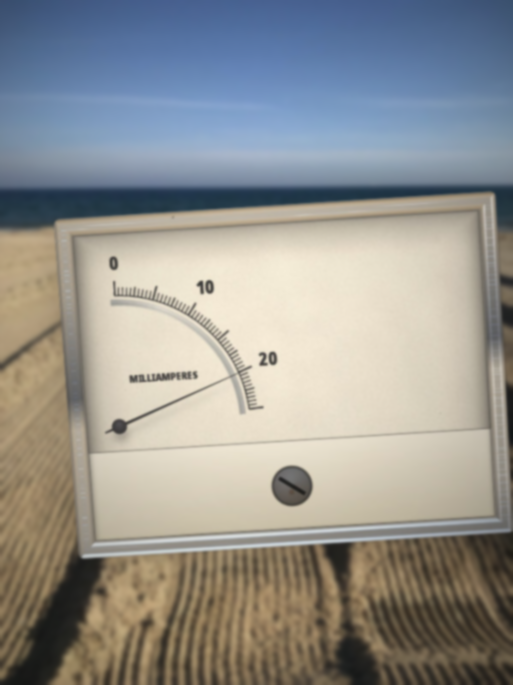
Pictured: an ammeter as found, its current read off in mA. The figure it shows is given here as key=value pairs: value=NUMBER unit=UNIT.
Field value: value=20 unit=mA
